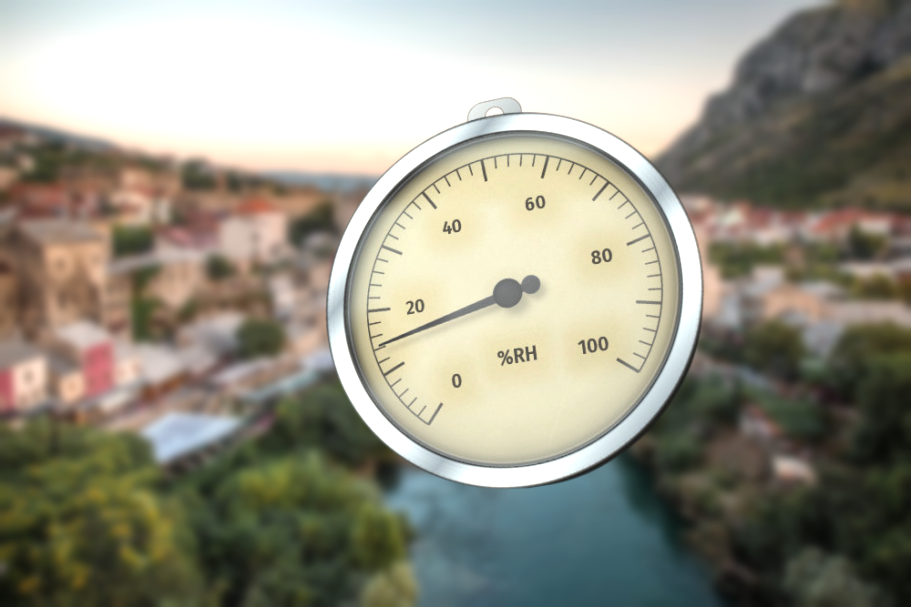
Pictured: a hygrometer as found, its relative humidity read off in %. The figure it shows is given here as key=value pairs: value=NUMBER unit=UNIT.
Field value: value=14 unit=%
